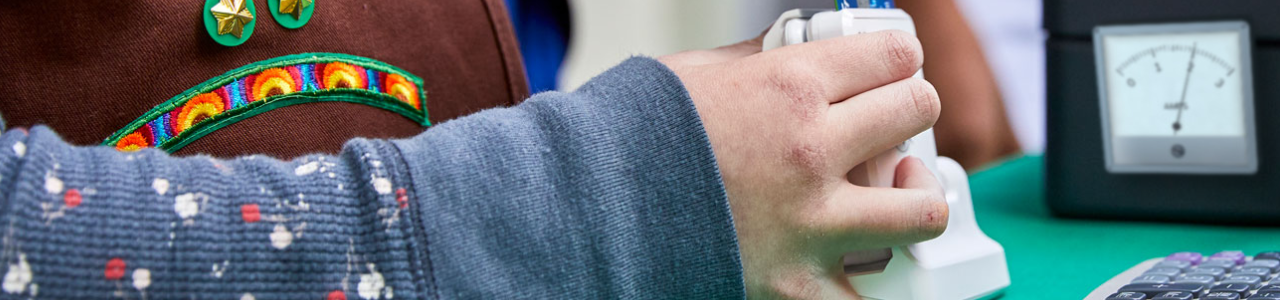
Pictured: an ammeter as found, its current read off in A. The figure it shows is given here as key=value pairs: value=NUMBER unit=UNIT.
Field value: value=2 unit=A
